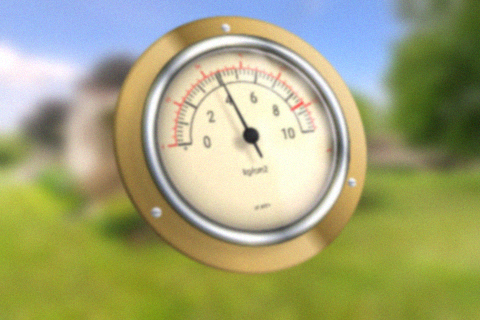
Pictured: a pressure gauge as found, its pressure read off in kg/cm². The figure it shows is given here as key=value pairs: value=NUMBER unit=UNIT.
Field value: value=4 unit=kg/cm²
